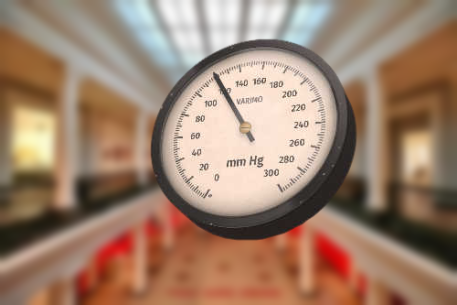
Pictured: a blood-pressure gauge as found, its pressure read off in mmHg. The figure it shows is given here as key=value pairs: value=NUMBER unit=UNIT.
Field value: value=120 unit=mmHg
